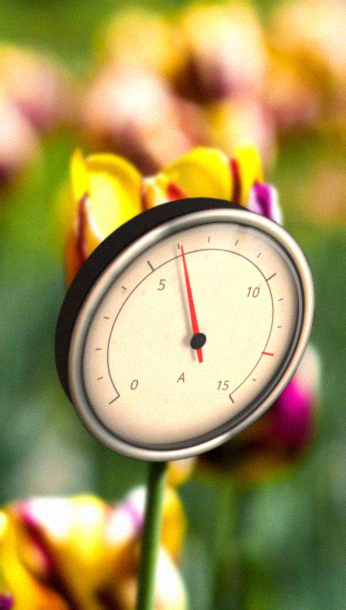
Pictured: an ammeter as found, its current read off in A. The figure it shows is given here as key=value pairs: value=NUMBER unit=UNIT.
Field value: value=6 unit=A
